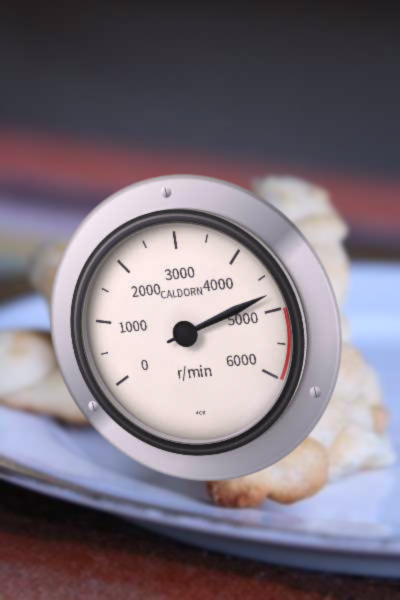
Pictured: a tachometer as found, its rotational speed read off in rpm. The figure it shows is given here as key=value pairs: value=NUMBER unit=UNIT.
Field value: value=4750 unit=rpm
